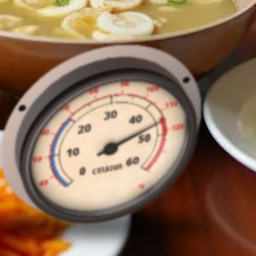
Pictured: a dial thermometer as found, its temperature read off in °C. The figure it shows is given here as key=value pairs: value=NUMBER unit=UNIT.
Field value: value=45 unit=°C
